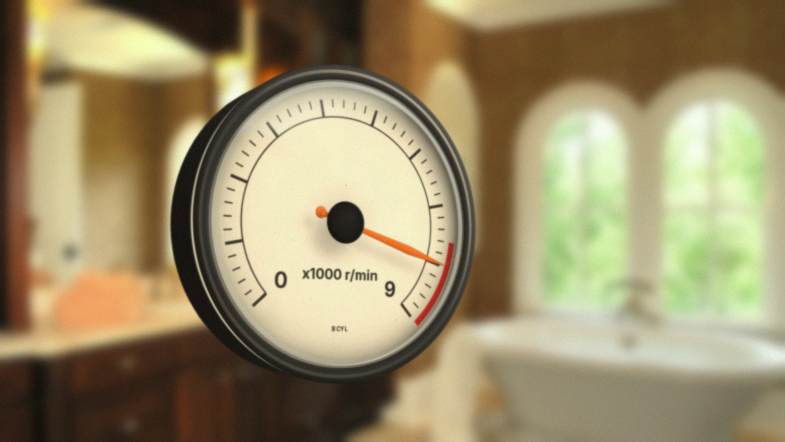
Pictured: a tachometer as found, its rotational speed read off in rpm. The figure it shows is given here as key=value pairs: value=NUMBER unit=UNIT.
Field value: value=8000 unit=rpm
